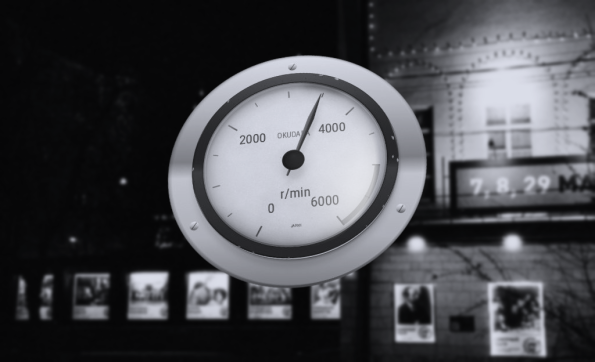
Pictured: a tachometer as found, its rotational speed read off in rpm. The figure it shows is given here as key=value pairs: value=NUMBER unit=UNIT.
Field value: value=3500 unit=rpm
